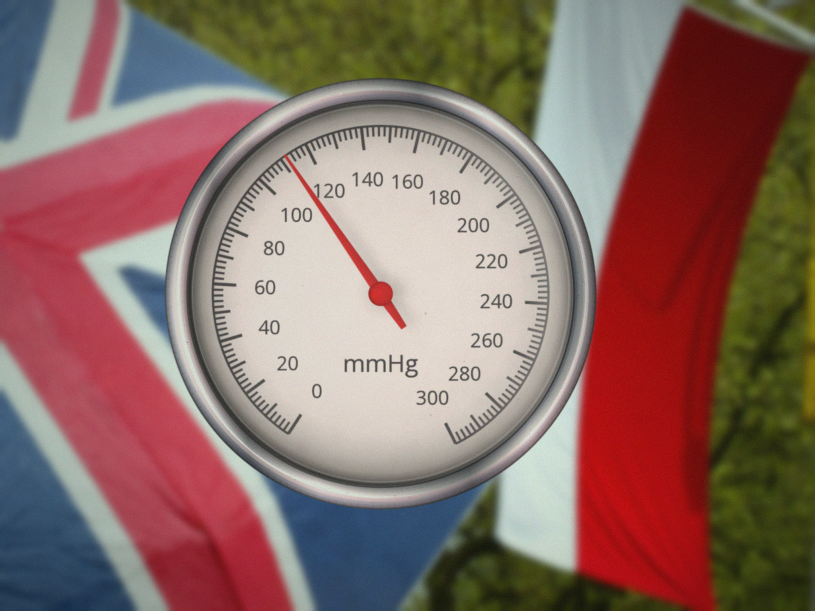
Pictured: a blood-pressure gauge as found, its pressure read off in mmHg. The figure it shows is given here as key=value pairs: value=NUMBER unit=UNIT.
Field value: value=112 unit=mmHg
